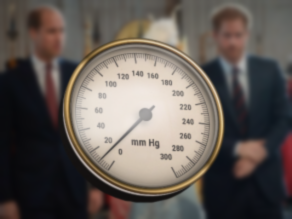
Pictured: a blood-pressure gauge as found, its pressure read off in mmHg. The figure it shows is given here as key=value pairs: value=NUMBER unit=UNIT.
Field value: value=10 unit=mmHg
